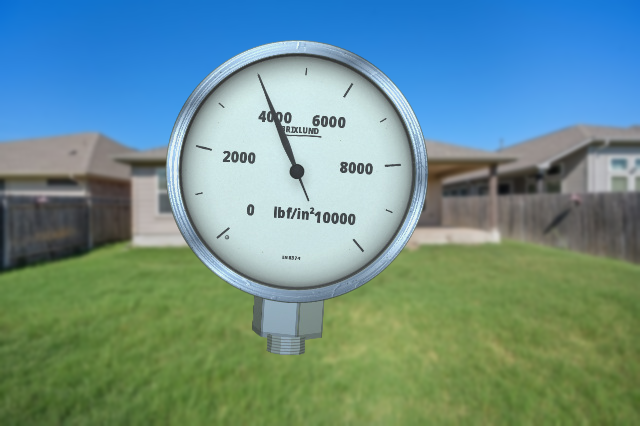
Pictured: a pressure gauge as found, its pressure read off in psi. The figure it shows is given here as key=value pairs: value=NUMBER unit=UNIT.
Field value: value=4000 unit=psi
